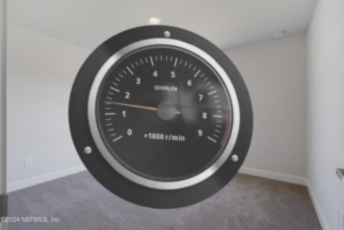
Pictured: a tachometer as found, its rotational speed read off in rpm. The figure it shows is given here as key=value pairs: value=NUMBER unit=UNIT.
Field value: value=1400 unit=rpm
